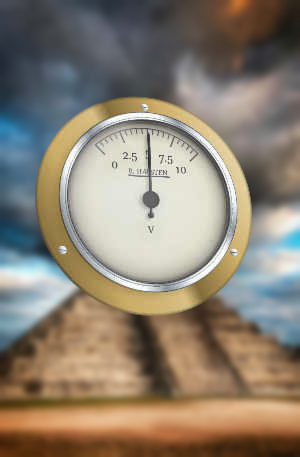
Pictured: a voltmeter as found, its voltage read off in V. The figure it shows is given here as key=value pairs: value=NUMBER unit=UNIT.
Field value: value=5 unit=V
